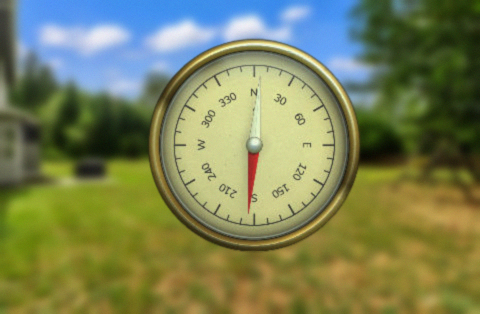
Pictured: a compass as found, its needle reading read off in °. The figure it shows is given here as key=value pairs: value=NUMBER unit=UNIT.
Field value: value=185 unit=°
